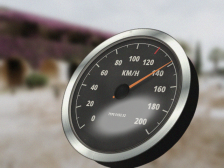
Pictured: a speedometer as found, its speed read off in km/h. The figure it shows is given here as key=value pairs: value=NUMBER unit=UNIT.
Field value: value=140 unit=km/h
